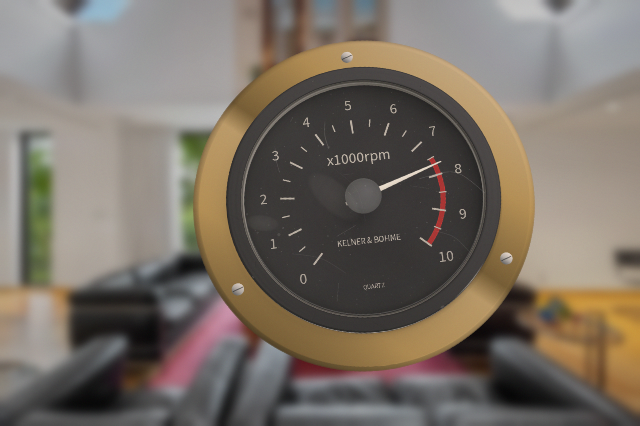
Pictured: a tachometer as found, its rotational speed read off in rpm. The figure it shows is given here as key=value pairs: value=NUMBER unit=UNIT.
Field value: value=7750 unit=rpm
